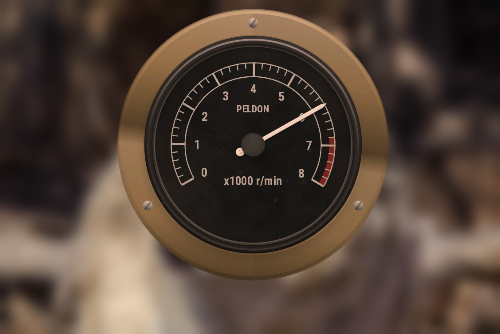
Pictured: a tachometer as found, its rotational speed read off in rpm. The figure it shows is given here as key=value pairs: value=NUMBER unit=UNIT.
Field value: value=6000 unit=rpm
